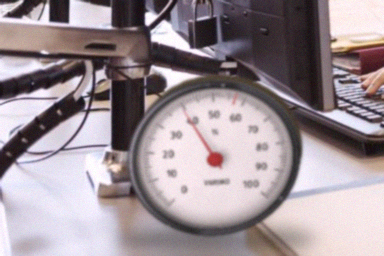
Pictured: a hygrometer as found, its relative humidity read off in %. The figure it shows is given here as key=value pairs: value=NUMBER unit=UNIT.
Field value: value=40 unit=%
